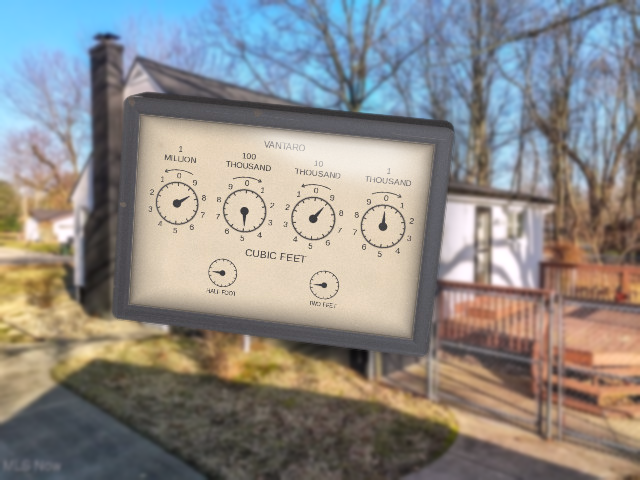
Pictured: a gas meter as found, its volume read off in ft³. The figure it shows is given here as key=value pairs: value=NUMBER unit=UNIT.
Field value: value=849000 unit=ft³
